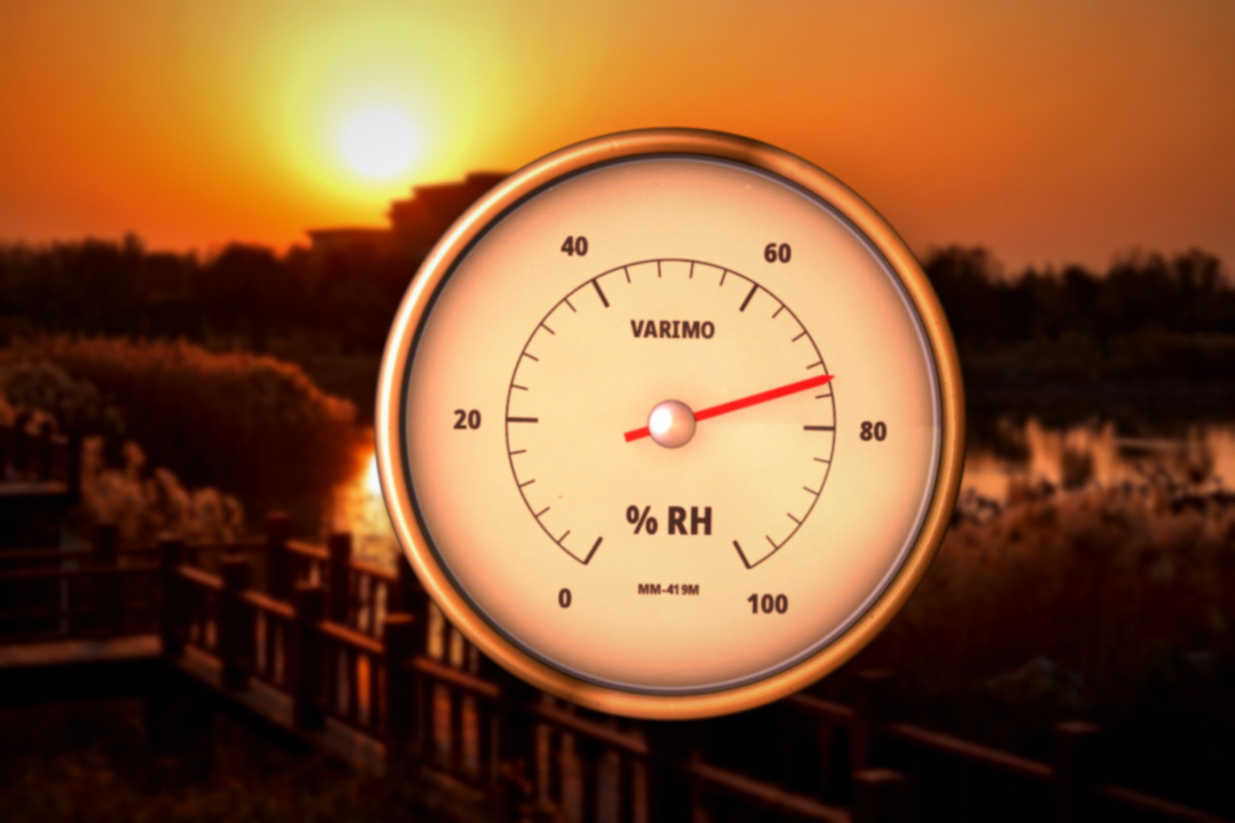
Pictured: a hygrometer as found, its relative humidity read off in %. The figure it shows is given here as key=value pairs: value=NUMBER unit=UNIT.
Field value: value=74 unit=%
